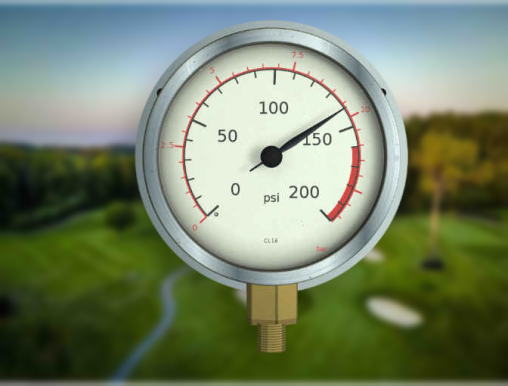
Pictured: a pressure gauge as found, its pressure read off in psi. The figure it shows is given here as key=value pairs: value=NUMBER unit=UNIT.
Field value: value=140 unit=psi
